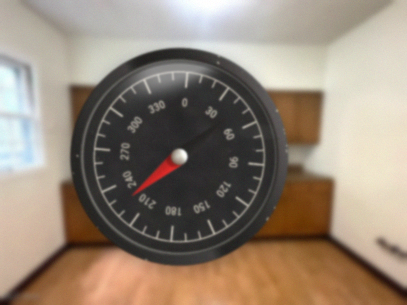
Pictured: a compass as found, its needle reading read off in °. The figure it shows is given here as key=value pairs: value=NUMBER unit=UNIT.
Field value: value=225 unit=°
